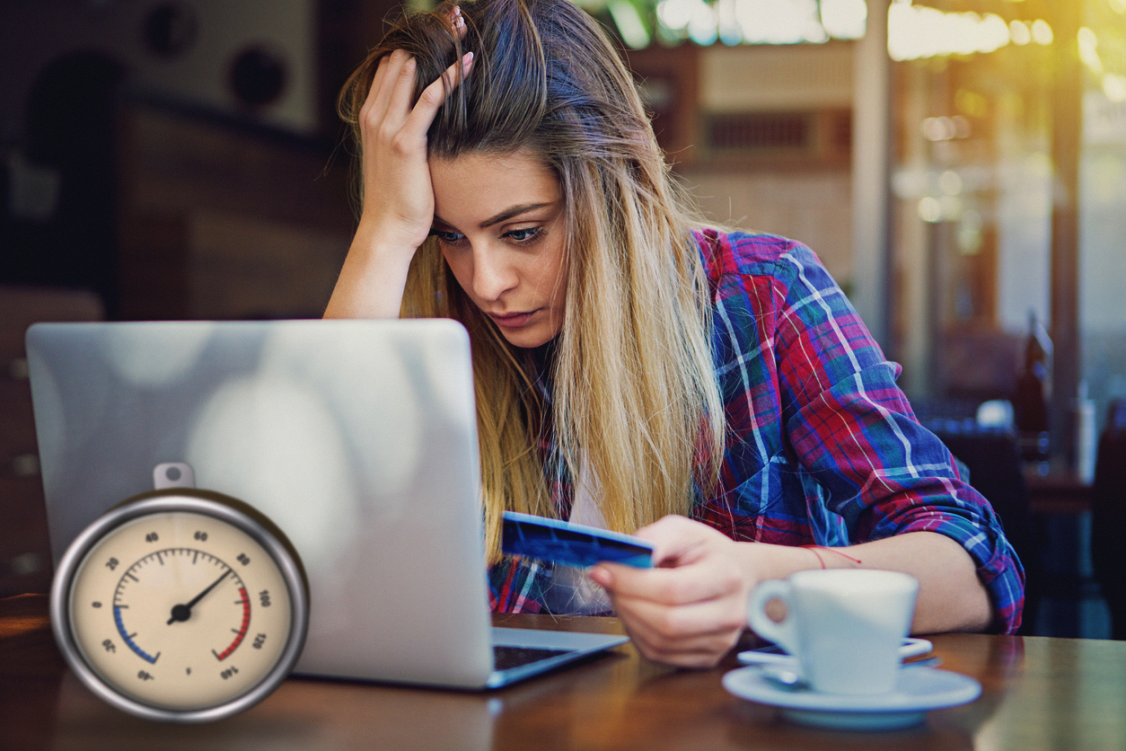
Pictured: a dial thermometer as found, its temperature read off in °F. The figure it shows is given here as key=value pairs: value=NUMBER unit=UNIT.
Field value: value=80 unit=°F
